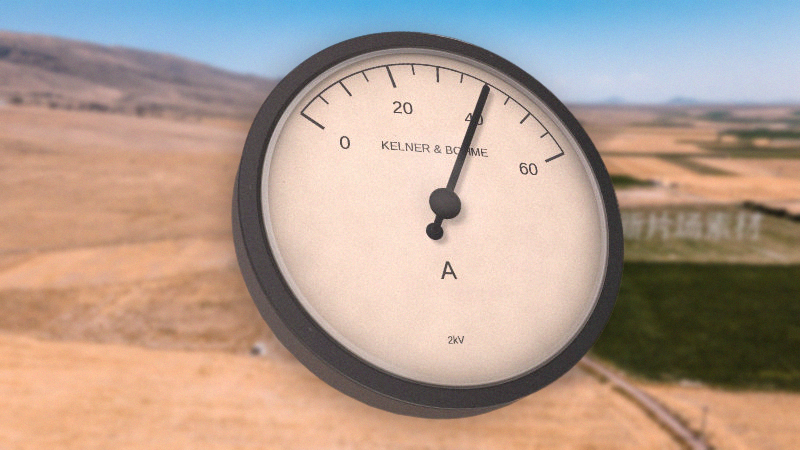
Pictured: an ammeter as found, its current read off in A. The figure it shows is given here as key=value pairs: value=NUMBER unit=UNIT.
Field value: value=40 unit=A
